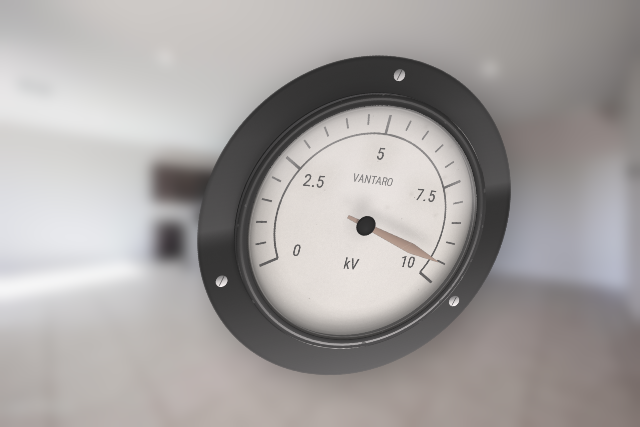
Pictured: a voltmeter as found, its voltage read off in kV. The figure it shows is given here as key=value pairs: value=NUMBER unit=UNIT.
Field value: value=9.5 unit=kV
